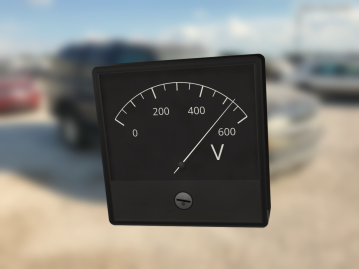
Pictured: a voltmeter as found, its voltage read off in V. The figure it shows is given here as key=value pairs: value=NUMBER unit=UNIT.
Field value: value=525 unit=V
